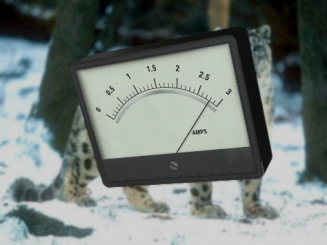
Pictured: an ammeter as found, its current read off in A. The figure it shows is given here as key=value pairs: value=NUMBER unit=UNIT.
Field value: value=2.8 unit=A
